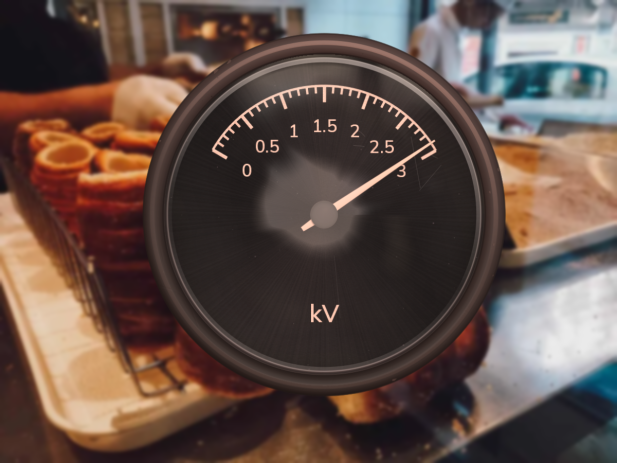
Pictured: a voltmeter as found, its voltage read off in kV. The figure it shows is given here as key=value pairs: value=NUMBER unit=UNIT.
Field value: value=2.9 unit=kV
